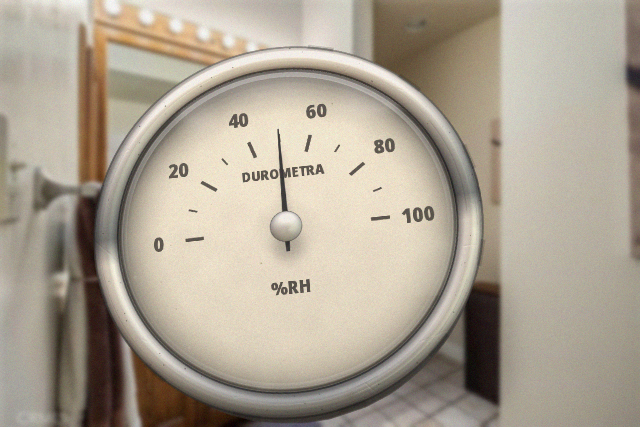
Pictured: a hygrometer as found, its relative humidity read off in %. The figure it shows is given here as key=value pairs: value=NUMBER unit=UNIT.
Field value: value=50 unit=%
